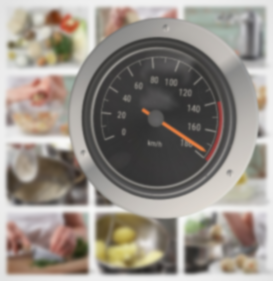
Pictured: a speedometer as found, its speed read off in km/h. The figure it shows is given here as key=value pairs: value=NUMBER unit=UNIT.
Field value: value=175 unit=km/h
